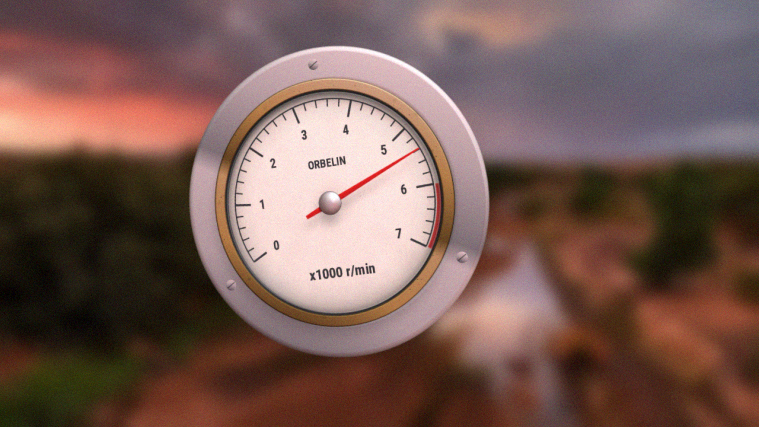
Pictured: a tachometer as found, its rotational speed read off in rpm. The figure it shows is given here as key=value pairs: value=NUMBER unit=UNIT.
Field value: value=5400 unit=rpm
